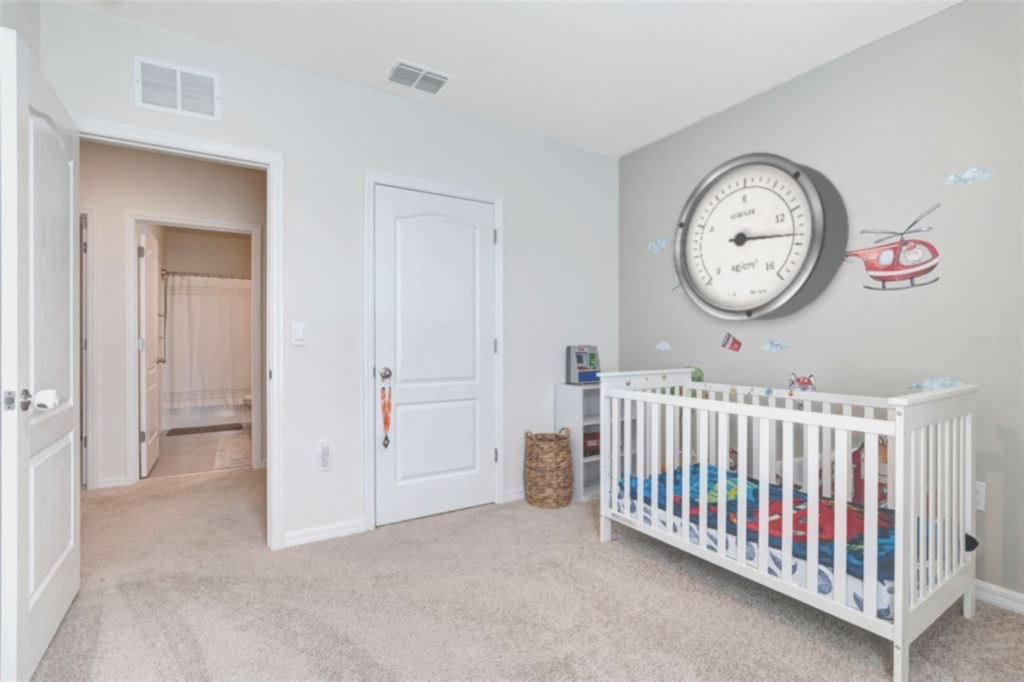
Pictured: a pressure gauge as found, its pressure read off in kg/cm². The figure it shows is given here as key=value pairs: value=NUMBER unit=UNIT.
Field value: value=13.5 unit=kg/cm²
